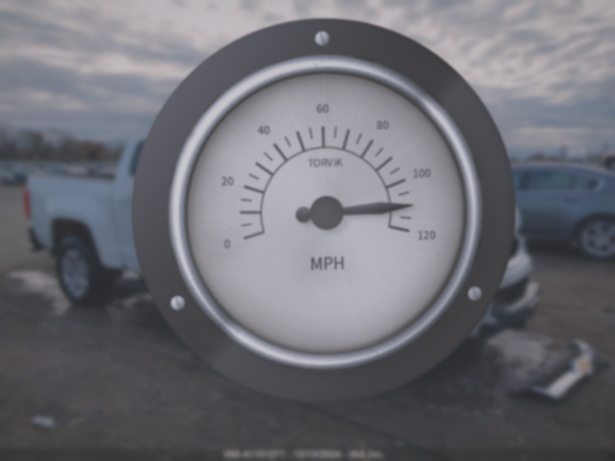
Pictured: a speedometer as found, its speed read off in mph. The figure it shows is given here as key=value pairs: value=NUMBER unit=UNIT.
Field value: value=110 unit=mph
